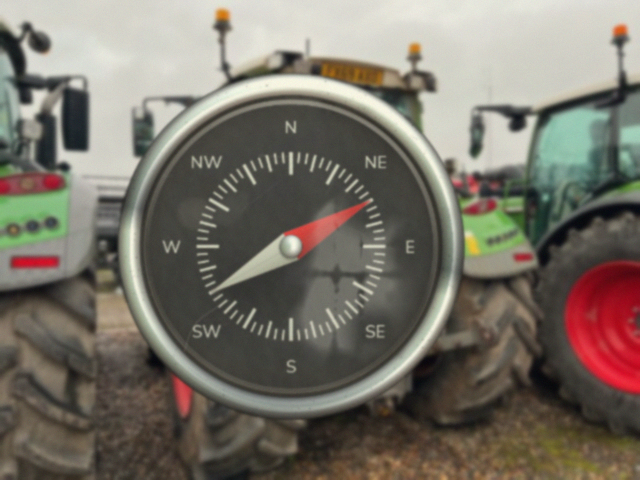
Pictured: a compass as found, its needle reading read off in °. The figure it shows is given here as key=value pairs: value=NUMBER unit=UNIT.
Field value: value=60 unit=°
